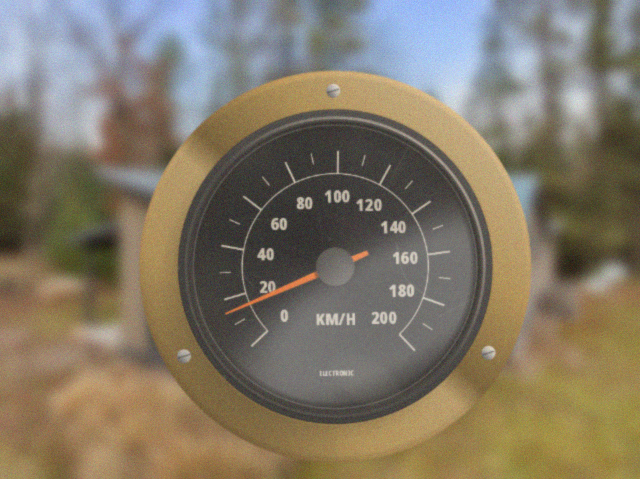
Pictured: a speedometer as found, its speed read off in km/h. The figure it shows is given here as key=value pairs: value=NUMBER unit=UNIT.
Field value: value=15 unit=km/h
